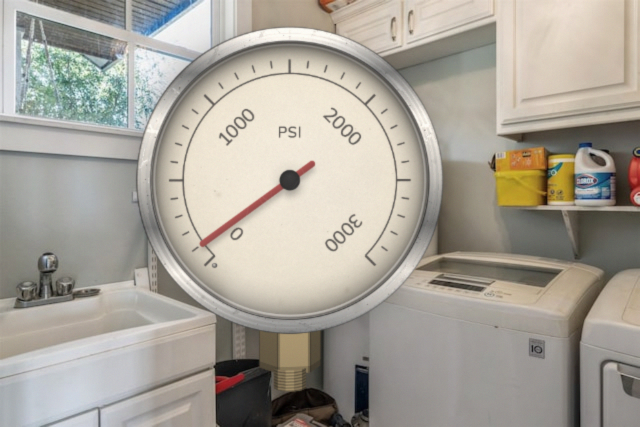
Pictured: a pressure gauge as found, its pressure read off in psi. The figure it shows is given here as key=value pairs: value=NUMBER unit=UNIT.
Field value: value=100 unit=psi
